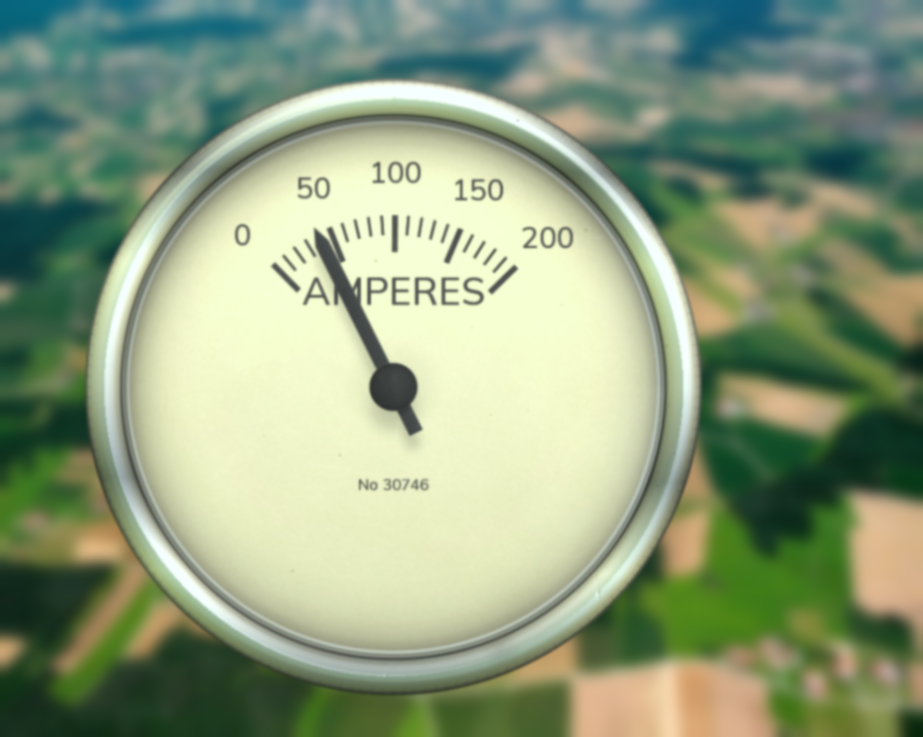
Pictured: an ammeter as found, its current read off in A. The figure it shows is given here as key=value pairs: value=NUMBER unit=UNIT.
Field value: value=40 unit=A
